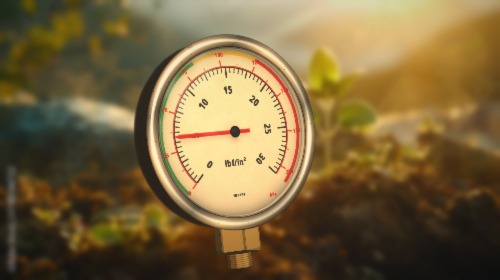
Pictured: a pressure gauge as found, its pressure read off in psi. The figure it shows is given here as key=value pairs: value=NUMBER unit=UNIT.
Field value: value=5 unit=psi
